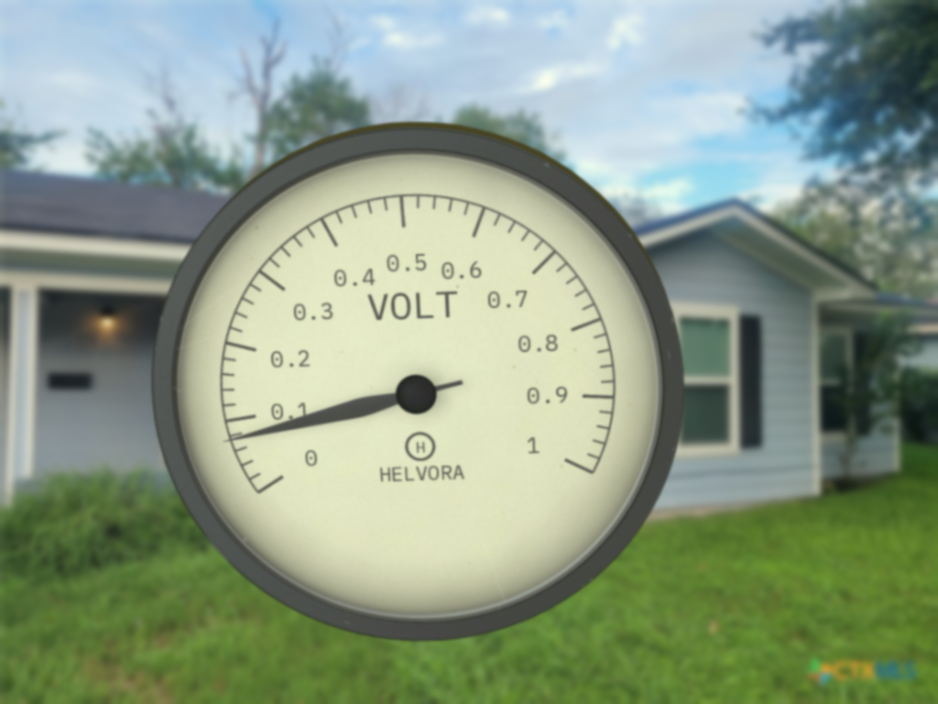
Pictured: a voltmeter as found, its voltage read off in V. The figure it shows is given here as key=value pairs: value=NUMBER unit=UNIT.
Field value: value=0.08 unit=V
